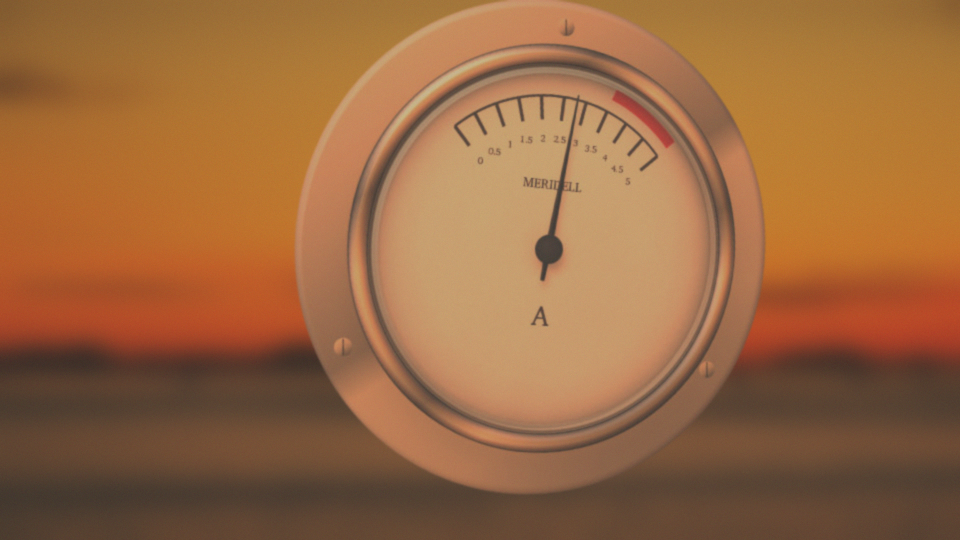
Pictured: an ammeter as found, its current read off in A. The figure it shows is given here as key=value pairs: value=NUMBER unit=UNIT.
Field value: value=2.75 unit=A
